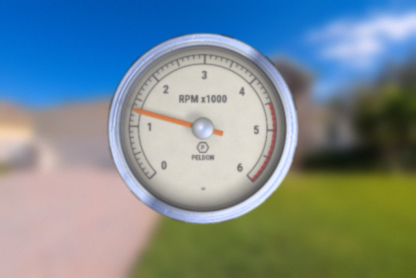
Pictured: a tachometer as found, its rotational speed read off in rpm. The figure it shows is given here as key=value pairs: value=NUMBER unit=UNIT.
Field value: value=1300 unit=rpm
